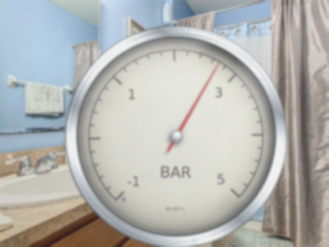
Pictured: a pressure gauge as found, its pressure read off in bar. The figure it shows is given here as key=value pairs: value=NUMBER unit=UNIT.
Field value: value=2.7 unit=bar
